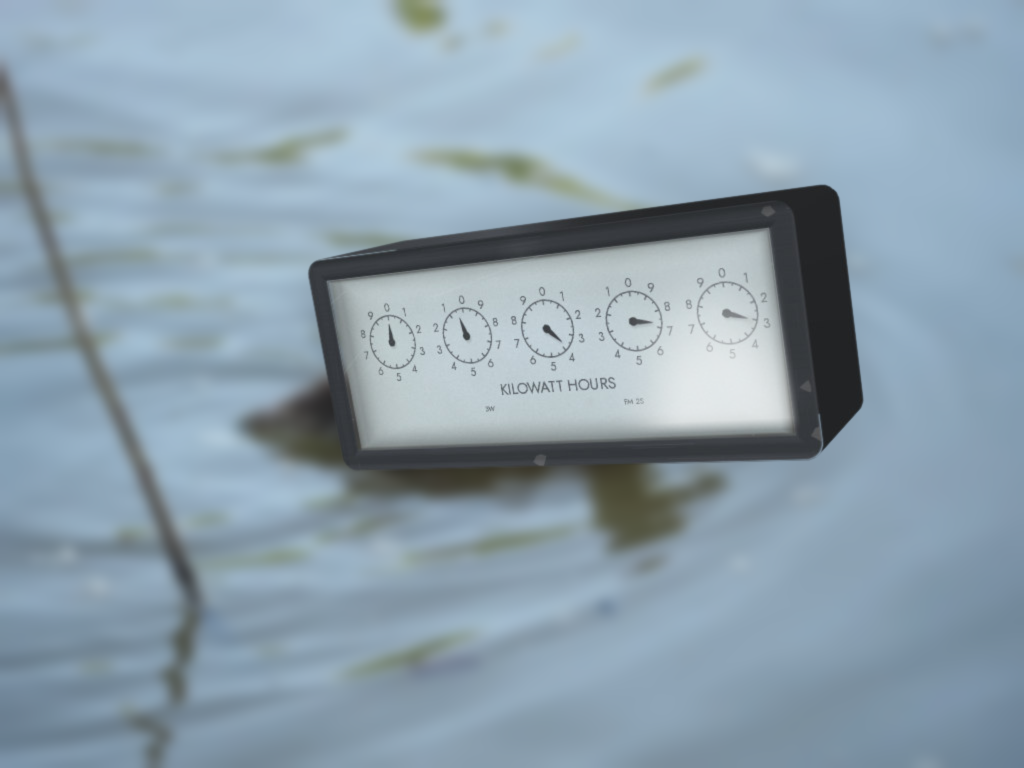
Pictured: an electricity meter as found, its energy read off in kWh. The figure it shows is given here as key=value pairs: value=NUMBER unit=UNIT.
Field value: value=373 unit=kWh
